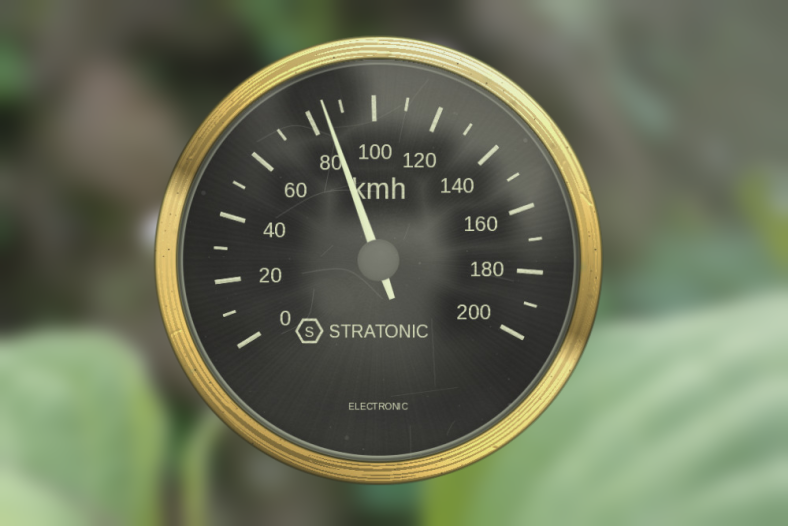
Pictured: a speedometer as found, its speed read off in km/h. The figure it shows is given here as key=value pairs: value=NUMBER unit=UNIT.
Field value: value=85 unit=km/h
